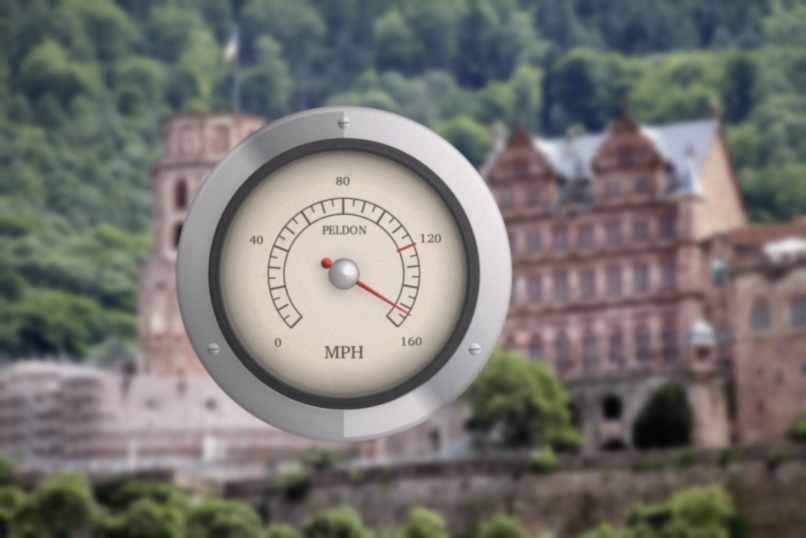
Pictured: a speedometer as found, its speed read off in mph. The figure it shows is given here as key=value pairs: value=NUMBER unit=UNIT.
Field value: value=152.5 unit=mph
